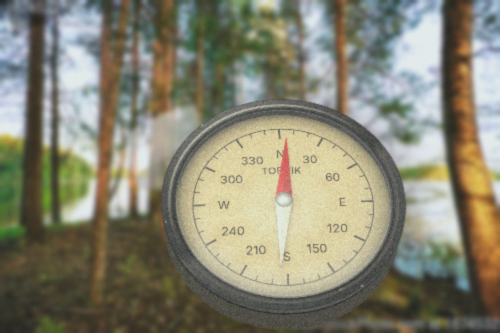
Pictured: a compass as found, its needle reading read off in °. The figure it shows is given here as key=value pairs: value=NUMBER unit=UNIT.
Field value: value=5 unit=°
